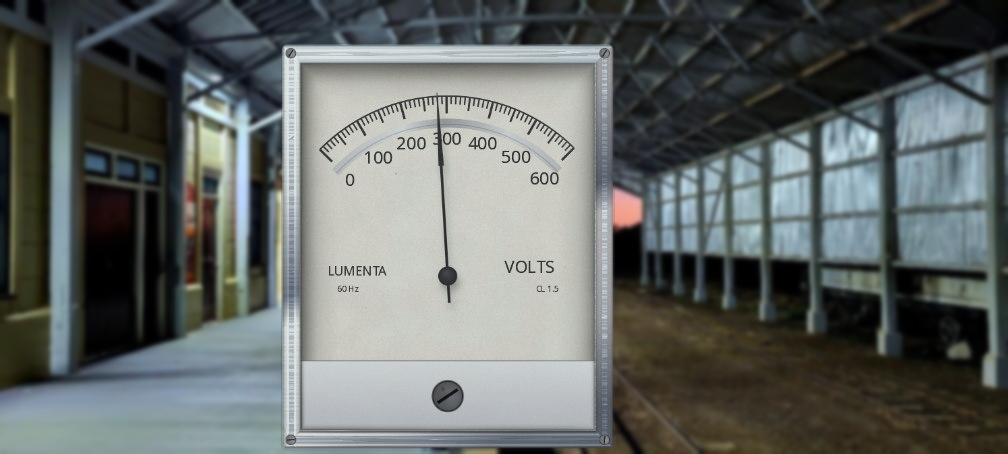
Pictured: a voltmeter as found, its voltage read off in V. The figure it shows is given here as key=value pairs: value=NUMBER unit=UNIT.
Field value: value=280 unit=V
